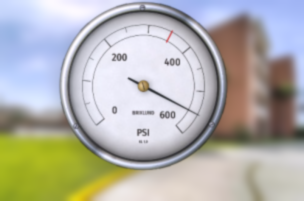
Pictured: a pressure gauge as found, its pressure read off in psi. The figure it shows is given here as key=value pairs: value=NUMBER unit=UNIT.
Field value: value=550 unit=psi
